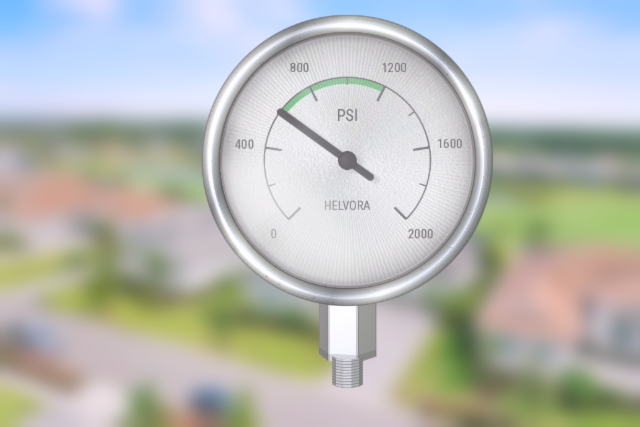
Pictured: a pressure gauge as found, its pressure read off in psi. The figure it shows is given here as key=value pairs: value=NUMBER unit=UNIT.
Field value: value=600 unit=psi
